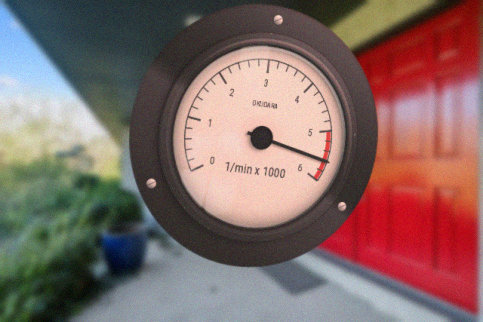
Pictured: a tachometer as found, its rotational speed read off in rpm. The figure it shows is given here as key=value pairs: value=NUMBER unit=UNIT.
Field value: value=5600 unit=rpm
